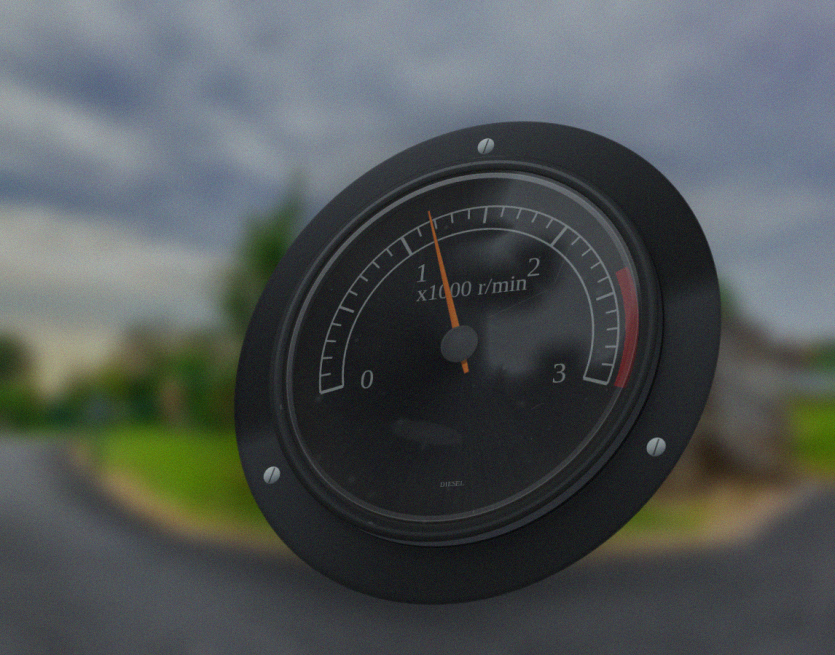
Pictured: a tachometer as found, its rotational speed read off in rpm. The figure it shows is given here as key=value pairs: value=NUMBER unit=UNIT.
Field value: value=1200 unit=rpm
